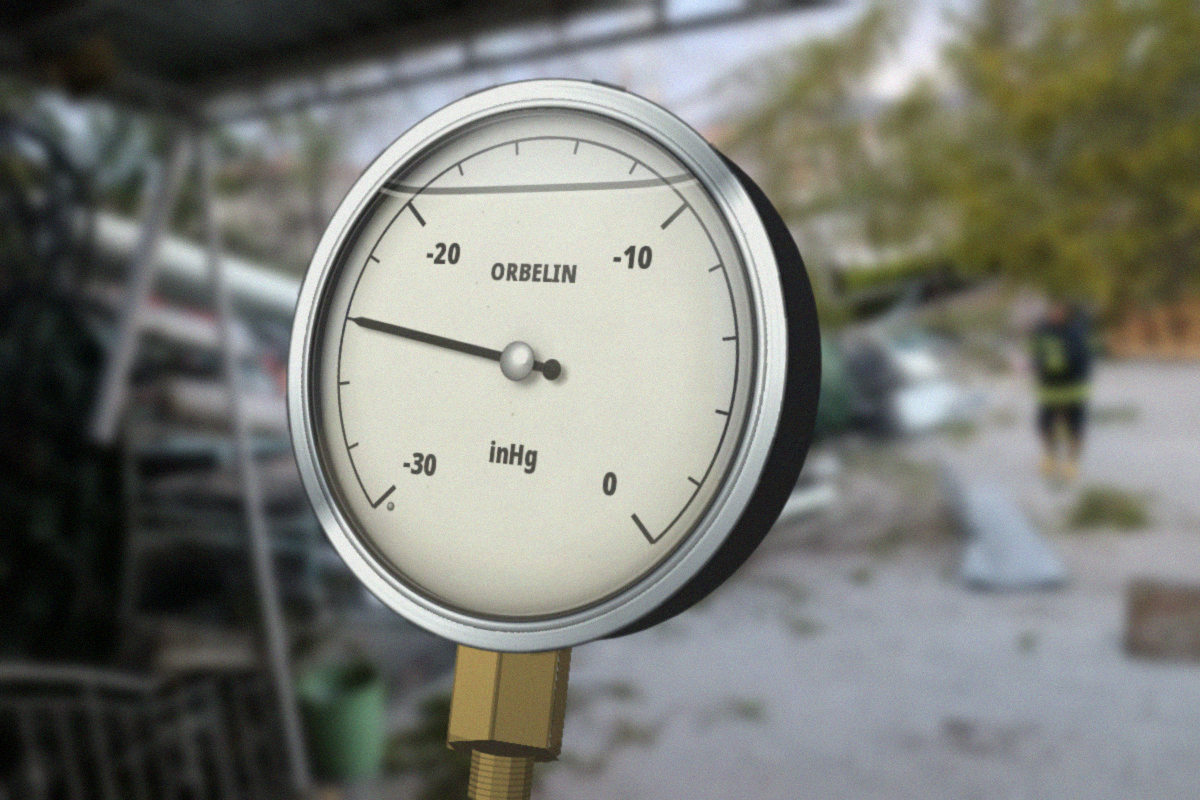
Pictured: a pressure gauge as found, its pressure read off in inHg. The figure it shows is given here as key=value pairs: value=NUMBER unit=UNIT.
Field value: value=-24 unit=inHg
